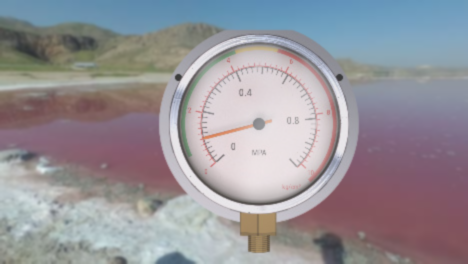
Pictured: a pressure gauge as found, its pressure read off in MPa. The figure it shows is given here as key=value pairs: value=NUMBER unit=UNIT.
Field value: value=0.1 unit=MPa
